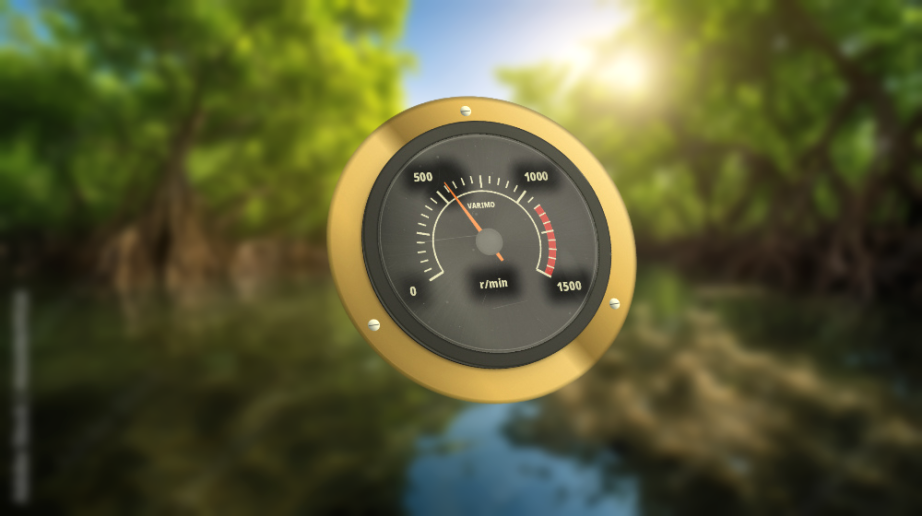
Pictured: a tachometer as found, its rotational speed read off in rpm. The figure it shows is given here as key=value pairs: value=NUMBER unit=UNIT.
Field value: value=550 unit=rpm
